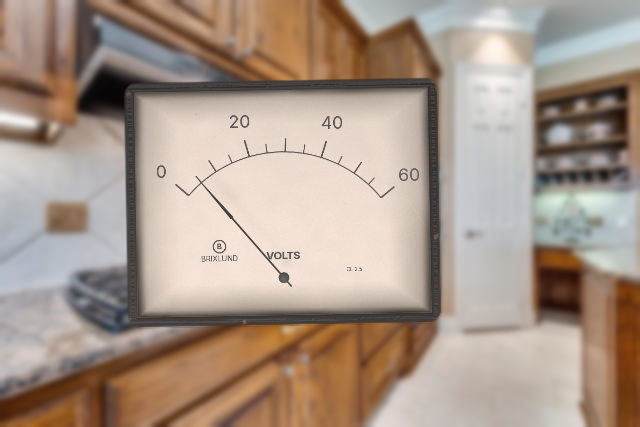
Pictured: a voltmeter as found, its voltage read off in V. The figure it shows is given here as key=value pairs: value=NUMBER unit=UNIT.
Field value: value=5 unit=V
